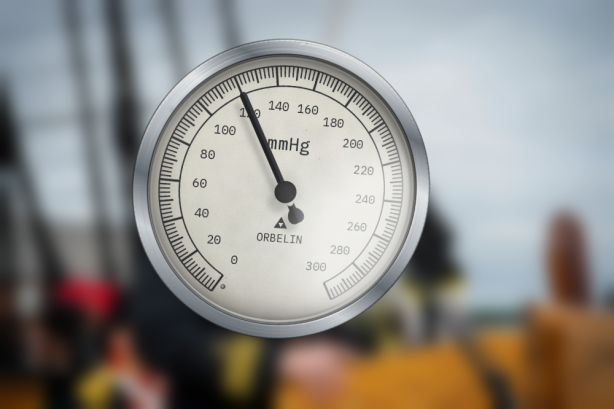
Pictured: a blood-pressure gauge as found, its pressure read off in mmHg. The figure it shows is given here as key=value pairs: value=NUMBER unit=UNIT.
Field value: value=120 unit=mmHg
